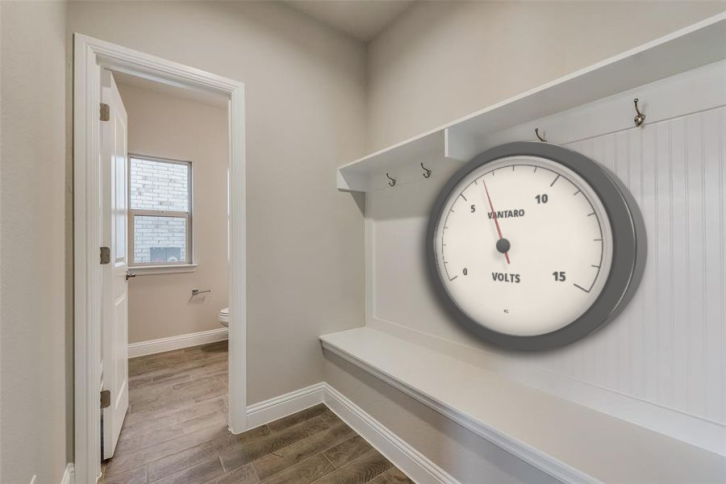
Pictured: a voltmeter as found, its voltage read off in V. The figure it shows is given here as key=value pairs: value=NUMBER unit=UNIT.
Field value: value=6.5 unit=V
